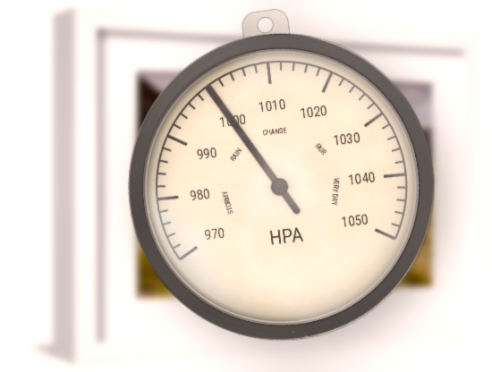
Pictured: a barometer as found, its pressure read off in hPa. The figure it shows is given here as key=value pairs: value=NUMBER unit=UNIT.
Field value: value=1000 unit=hPa
